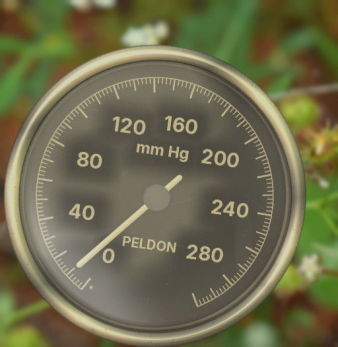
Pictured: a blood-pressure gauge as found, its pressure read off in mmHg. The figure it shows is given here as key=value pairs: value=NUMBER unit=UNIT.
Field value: value=10 unit=mmHg
